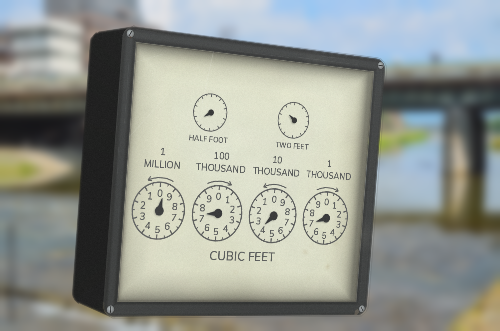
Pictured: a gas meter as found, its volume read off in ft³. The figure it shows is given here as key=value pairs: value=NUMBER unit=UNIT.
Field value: value=973700 unit=ft³
